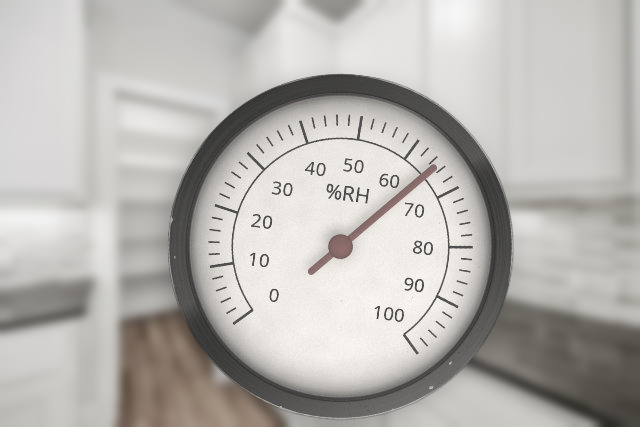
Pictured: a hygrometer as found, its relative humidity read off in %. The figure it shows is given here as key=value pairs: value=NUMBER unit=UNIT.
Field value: value=65 unit=%
